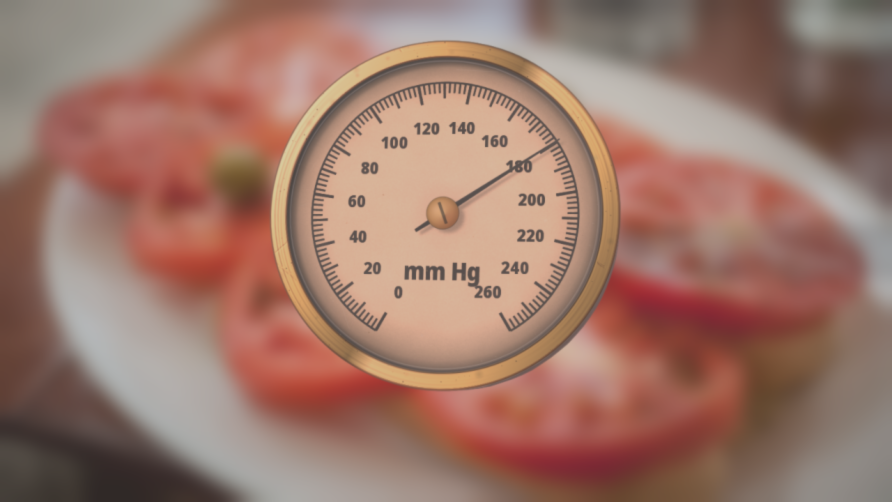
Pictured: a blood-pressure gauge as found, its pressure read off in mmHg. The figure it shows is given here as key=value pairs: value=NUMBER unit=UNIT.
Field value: value=180 unit=mmHg
